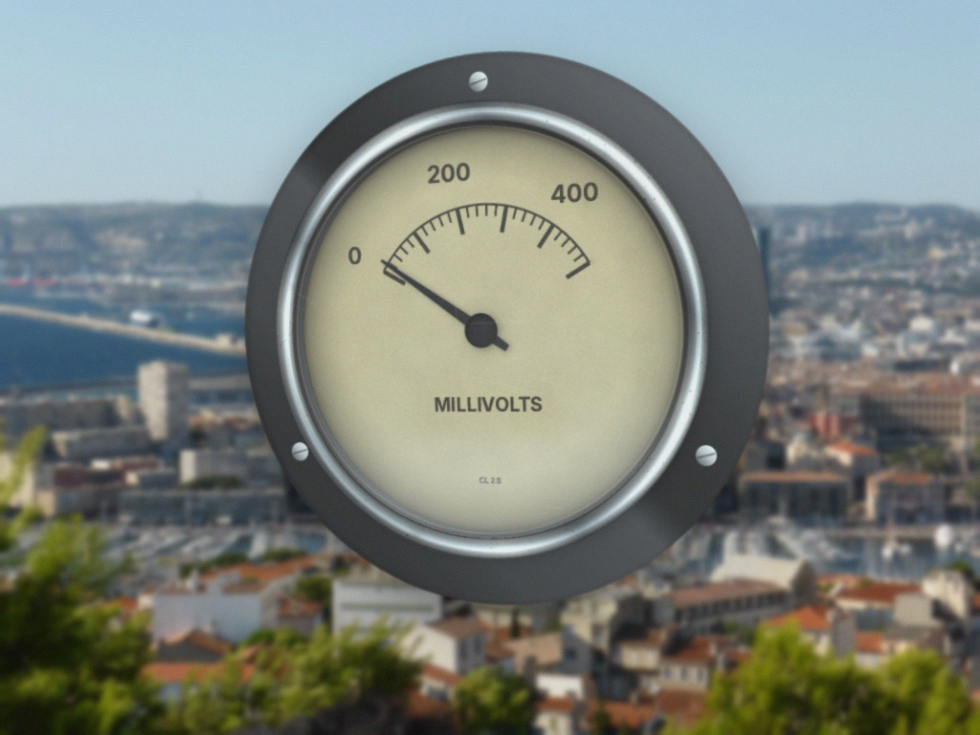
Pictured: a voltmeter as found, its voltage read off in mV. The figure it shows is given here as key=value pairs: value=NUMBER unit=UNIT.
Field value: value=20 unit=mV
